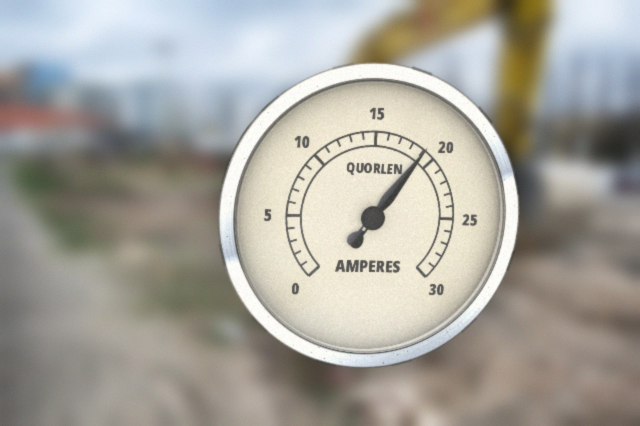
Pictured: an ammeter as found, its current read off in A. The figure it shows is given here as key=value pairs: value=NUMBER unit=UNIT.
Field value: value=19 unit=A
